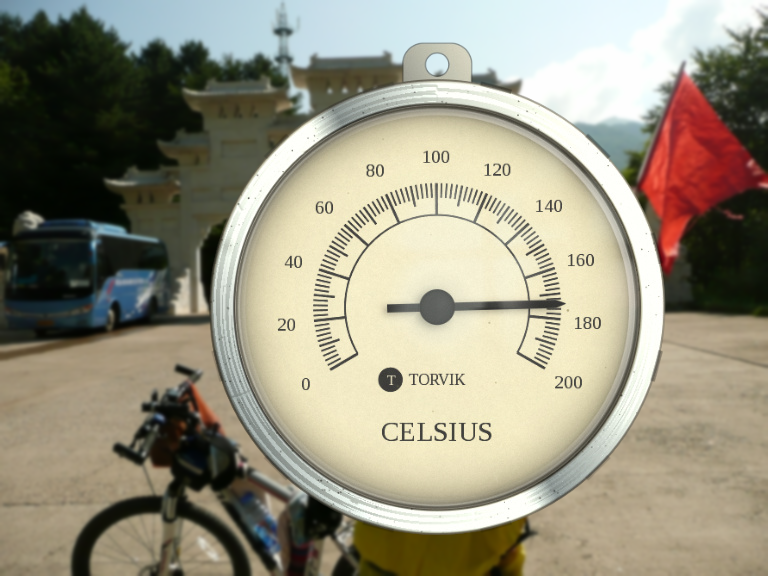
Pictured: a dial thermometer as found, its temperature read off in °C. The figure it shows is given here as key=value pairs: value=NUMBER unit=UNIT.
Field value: value=174 unit=°C
